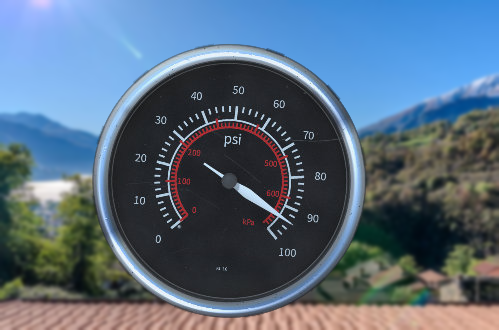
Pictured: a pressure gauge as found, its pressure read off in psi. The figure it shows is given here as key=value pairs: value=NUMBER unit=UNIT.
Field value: value=94 unit=psi
